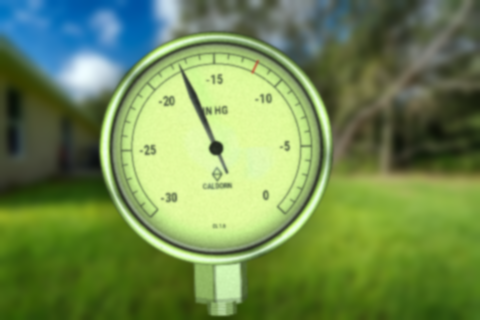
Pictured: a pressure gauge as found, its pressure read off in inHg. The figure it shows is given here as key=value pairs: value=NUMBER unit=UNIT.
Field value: value=-17.5 unit=inHg
